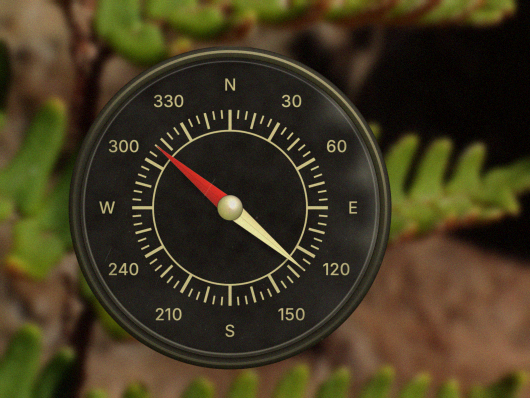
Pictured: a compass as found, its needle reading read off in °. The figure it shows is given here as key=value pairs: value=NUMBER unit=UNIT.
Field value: value=310 unit=°
